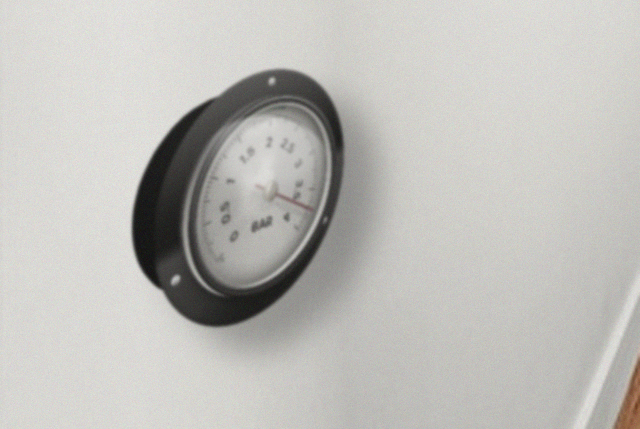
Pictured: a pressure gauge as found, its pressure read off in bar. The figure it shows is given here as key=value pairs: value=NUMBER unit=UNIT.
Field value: value=3.75 unit=bar
